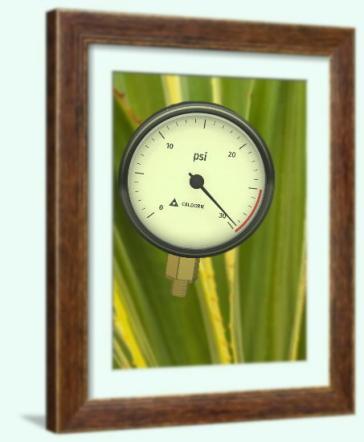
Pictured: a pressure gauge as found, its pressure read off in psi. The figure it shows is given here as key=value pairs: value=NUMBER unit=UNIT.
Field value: value=29.5 unit=psi
